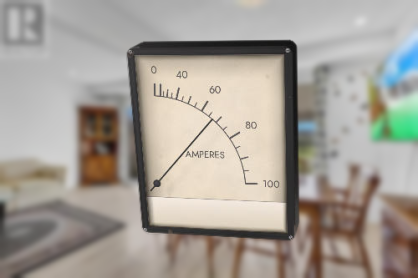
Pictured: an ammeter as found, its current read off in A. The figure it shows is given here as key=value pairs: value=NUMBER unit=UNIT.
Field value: value=67.5 unit=A
